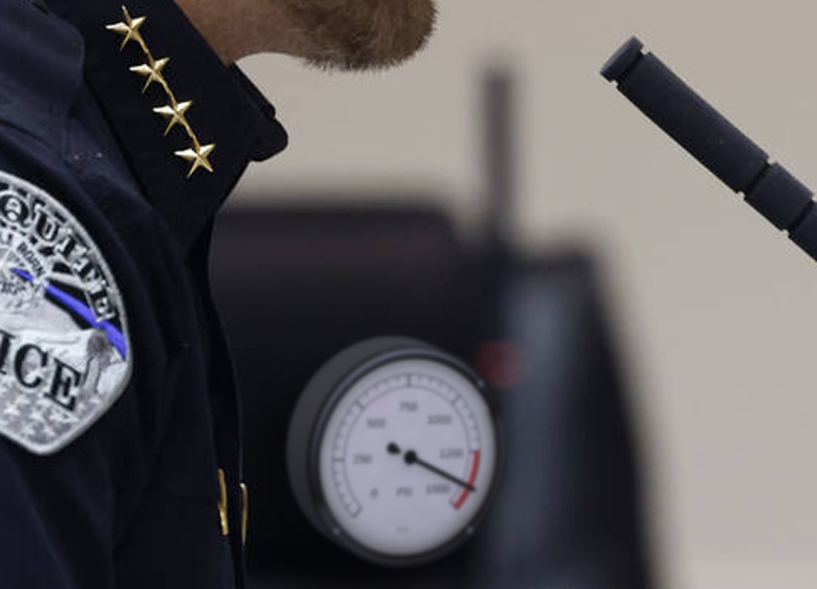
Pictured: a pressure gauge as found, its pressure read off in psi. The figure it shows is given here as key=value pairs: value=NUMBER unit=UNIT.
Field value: value=1400 unit=psi
